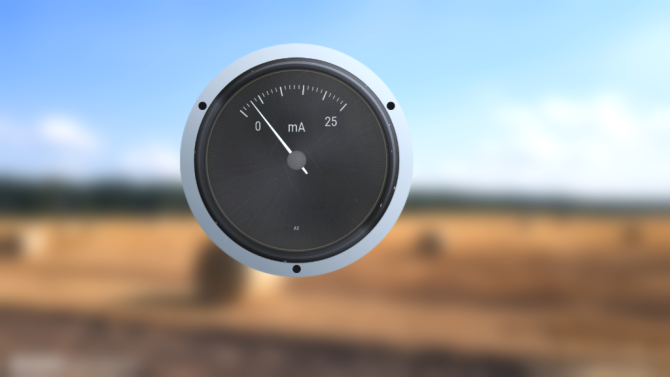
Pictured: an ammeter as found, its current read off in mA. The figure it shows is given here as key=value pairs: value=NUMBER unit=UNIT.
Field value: value=3 unit=mA
